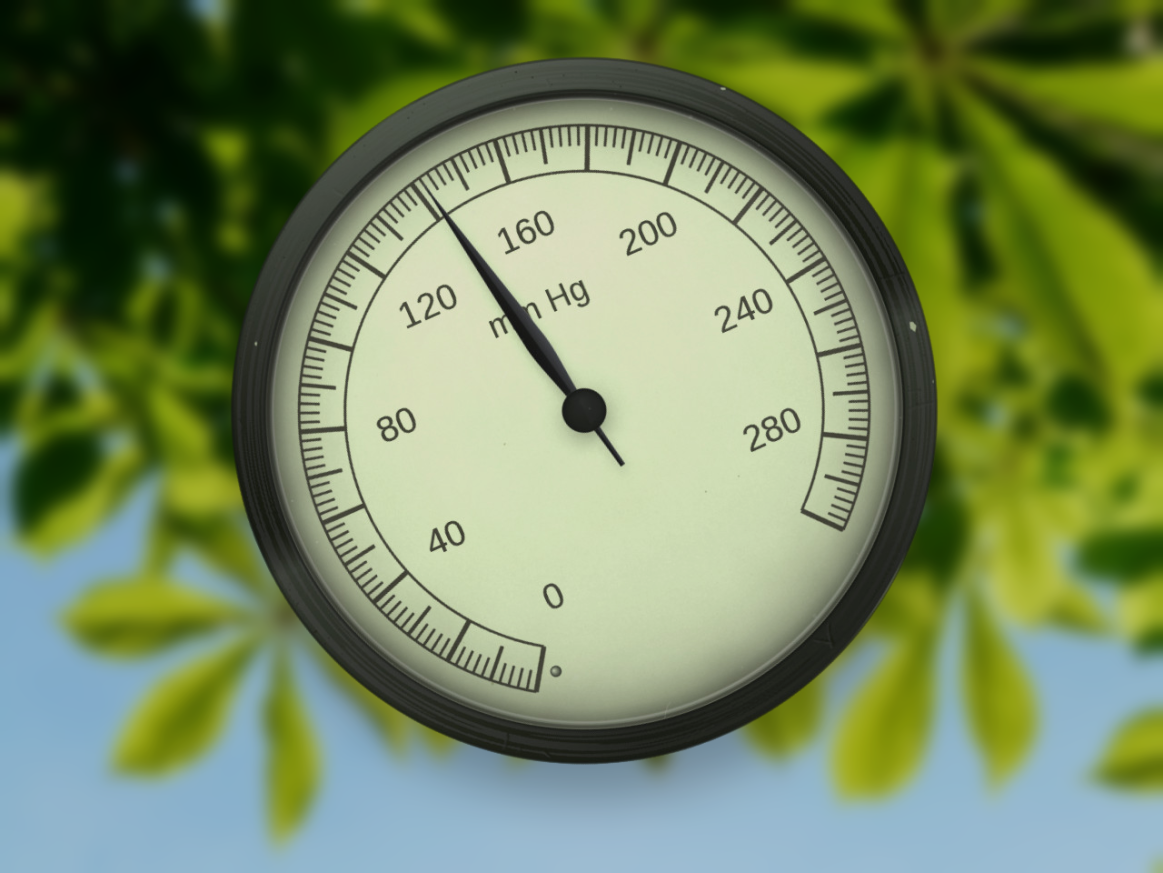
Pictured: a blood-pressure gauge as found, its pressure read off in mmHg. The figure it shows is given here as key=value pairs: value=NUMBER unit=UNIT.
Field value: value=142 unit=mmHg
